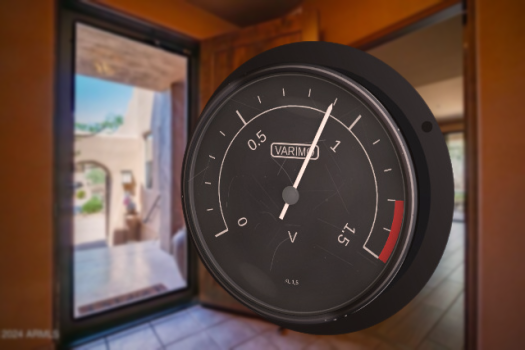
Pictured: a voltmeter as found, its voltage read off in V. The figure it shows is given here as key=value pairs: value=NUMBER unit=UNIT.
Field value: value=0.9 unit=V
